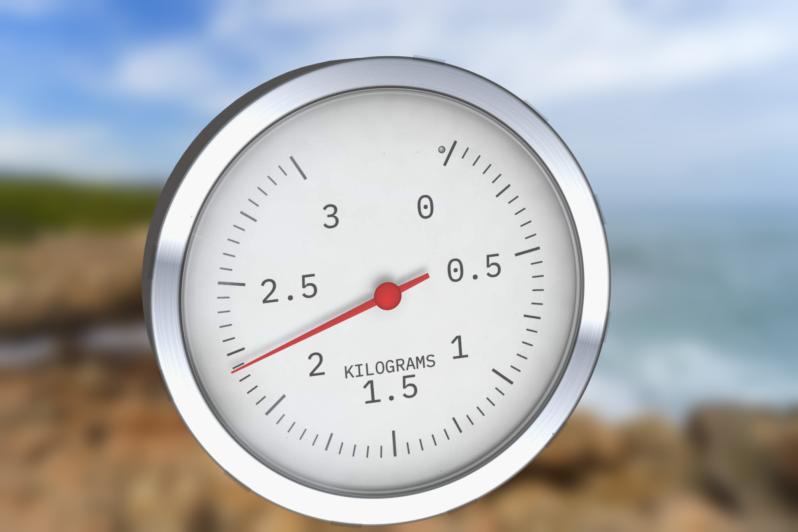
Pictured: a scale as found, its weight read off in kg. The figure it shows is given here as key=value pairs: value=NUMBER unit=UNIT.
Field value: value=2.2 unit=kg
